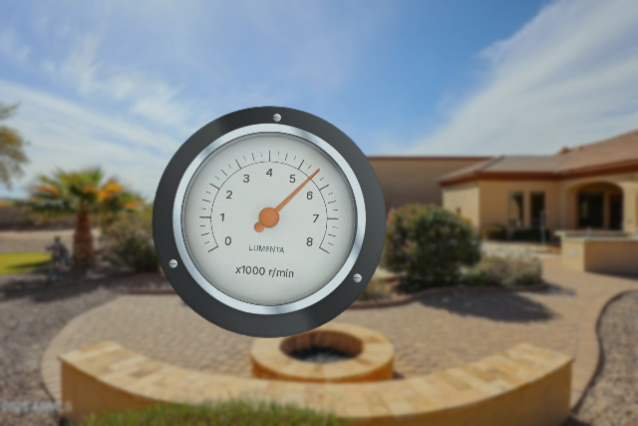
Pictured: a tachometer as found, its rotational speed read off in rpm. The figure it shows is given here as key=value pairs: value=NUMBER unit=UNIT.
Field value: value=5500 unit=rpm
